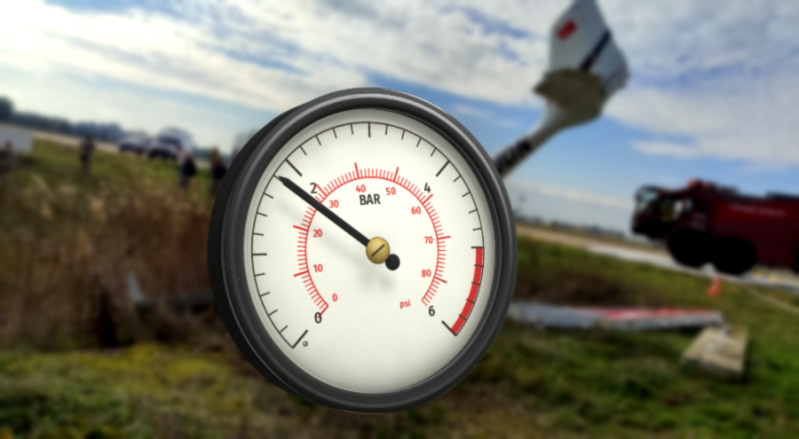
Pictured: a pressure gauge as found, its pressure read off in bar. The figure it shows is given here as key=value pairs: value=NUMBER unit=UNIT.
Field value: value=1.8 unit=bar
